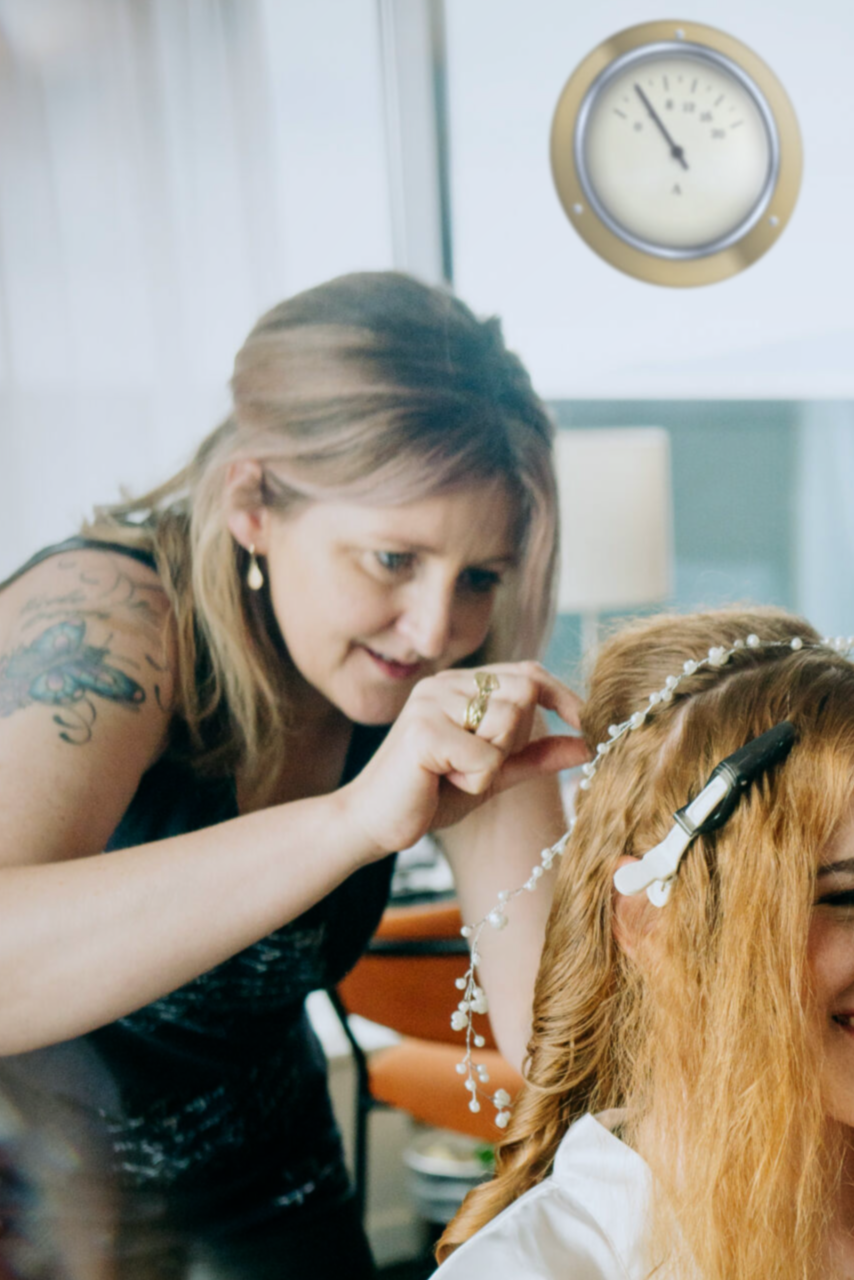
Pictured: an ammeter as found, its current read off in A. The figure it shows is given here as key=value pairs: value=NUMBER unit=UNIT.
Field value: value=4 unit=A
